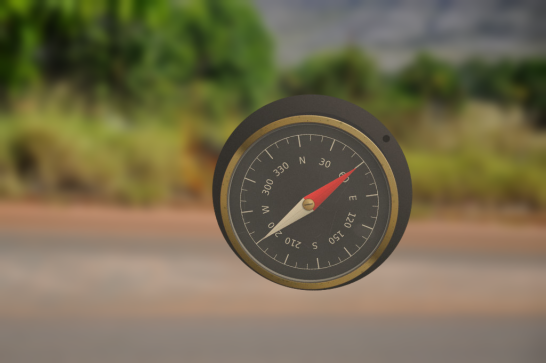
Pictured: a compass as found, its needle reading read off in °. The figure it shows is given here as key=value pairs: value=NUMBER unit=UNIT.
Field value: value=60 unit=°
